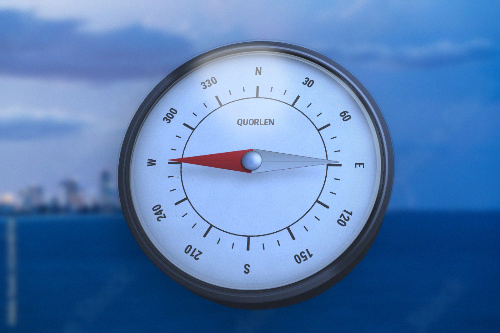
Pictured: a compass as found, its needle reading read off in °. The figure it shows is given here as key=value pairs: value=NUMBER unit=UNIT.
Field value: value=270 unit=°
